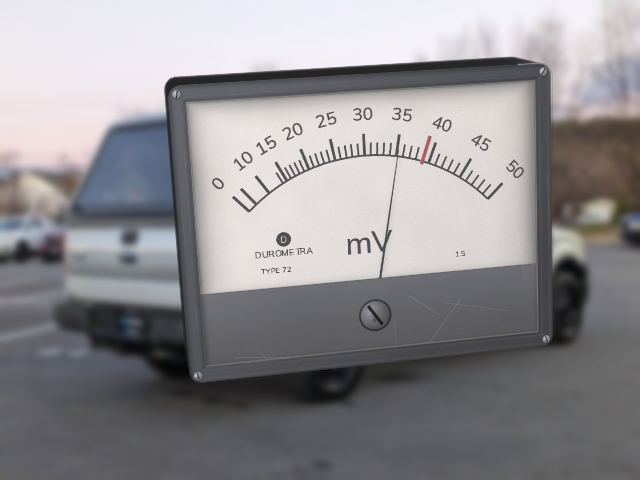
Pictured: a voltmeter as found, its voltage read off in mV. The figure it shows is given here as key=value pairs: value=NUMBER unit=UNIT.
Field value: value=35 unit=mV
